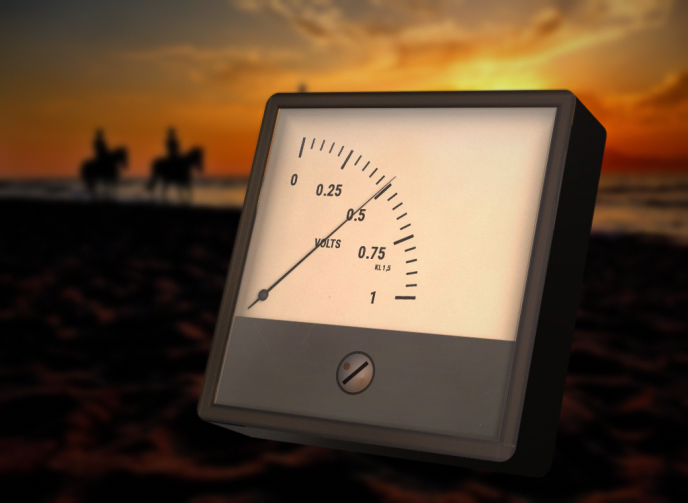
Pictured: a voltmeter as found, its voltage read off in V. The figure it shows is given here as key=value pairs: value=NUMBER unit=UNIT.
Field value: value=0.5 unit=V
